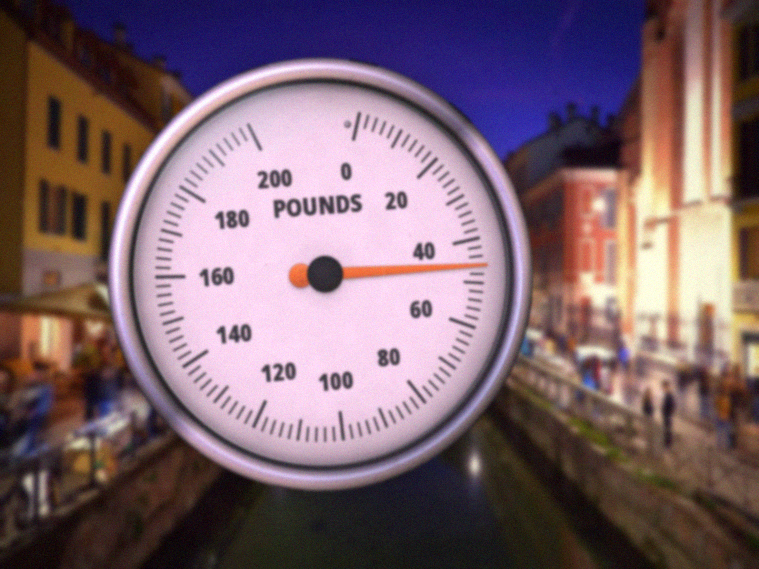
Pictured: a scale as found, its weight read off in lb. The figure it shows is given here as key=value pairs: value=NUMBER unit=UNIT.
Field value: value=46 unit=lb
